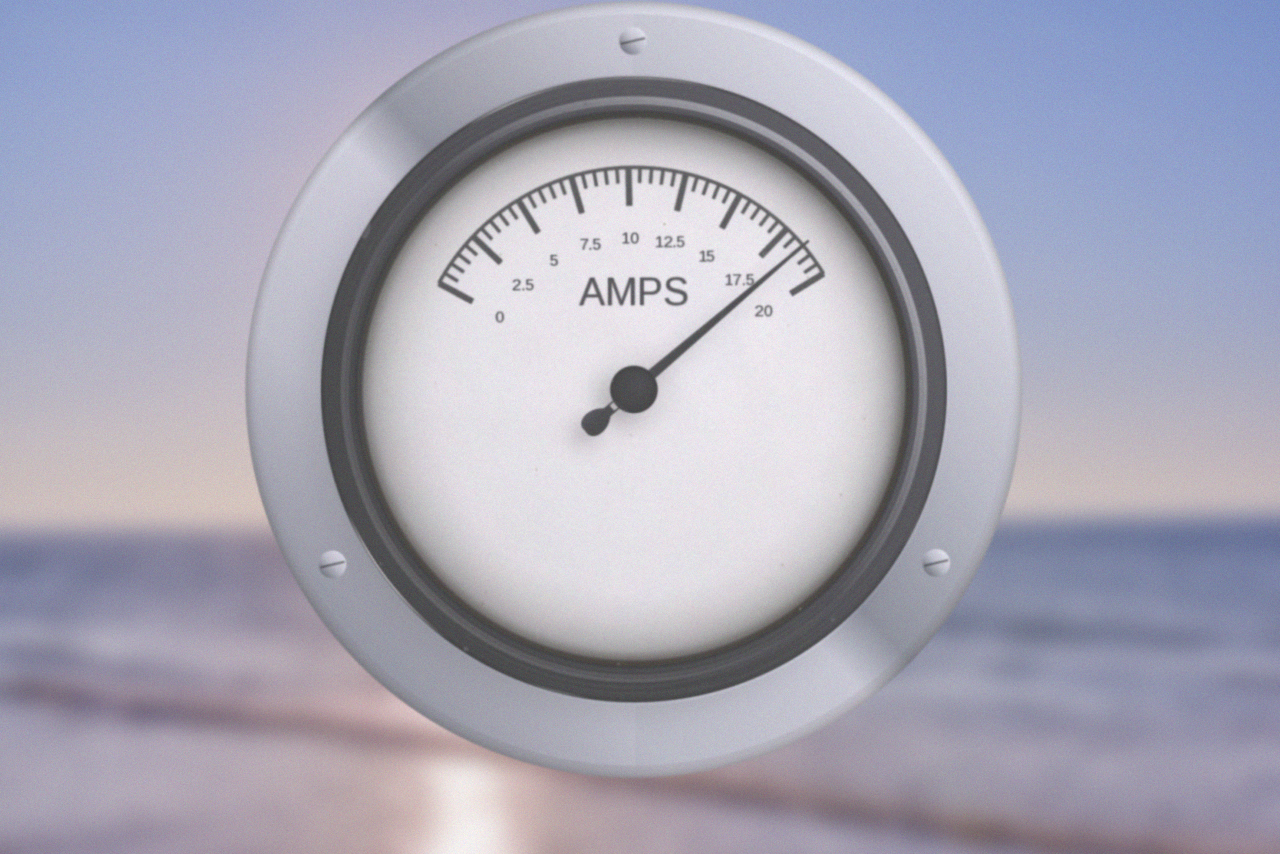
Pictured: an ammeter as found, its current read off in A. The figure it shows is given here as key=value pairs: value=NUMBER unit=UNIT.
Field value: value=18.5 unit=A
